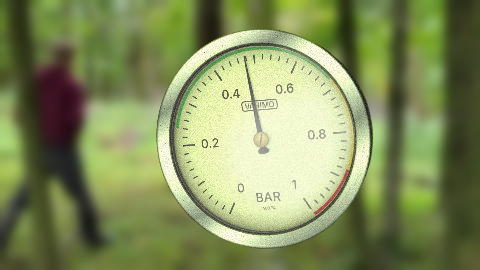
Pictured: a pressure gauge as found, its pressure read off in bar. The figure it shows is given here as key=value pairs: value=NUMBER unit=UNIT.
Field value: value=0.48 unit=bar
